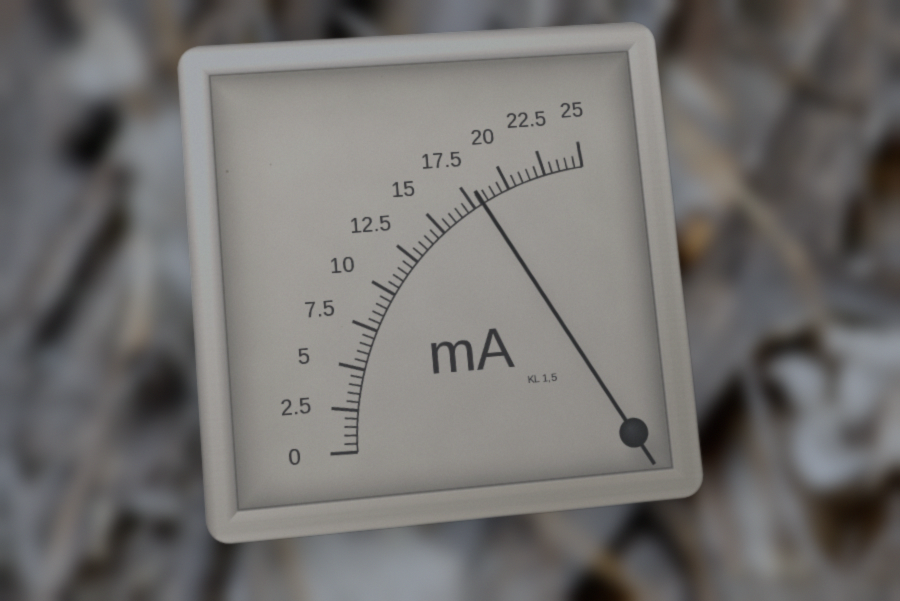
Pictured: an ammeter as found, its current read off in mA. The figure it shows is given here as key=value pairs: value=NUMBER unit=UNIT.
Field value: value=18 unit=mA
